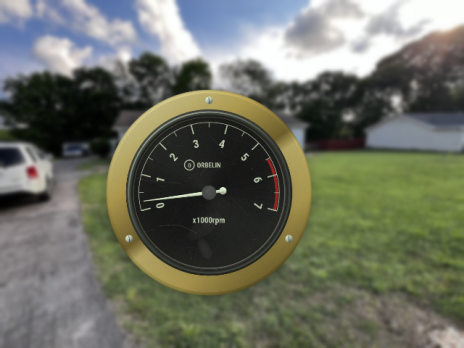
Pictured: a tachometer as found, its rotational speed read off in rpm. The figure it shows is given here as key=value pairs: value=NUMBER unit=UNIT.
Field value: value=250 unit=rpm
